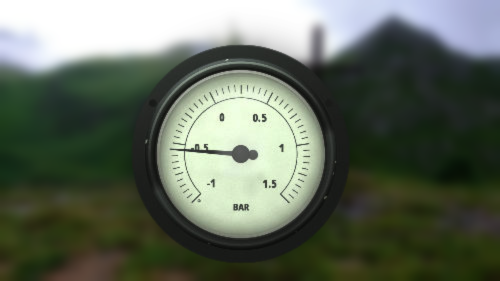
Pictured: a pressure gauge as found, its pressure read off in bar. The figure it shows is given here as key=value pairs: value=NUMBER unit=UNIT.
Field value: value=-0.55 unit=bar
